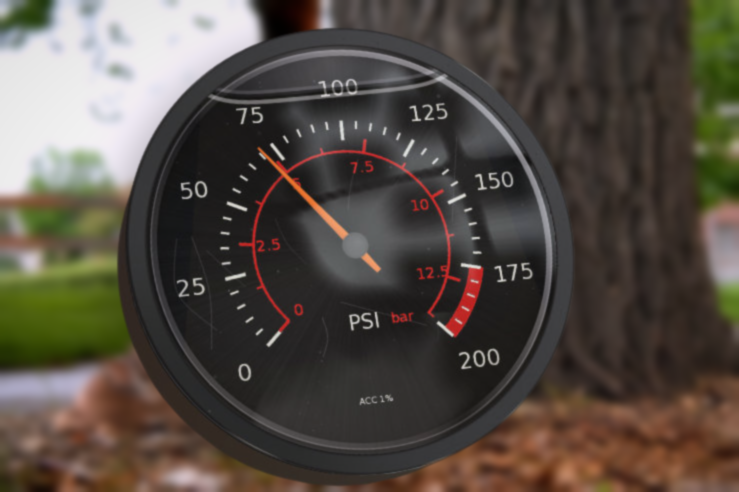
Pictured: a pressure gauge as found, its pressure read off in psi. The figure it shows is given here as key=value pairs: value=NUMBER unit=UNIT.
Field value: value=70 unit=psi
